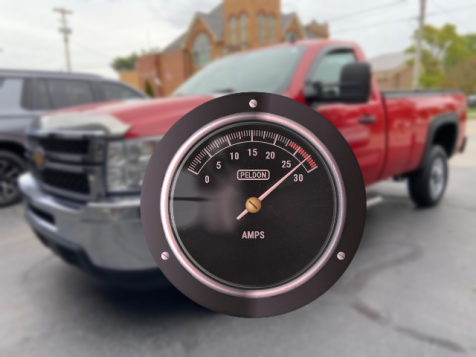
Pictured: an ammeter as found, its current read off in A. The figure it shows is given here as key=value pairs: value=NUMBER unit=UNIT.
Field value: value=27.5 unit=A
